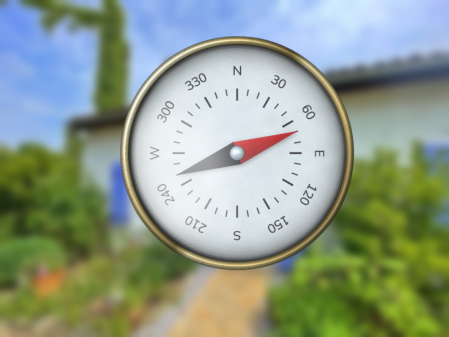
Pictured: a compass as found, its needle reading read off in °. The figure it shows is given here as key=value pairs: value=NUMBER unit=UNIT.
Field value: value=70 unit=°
